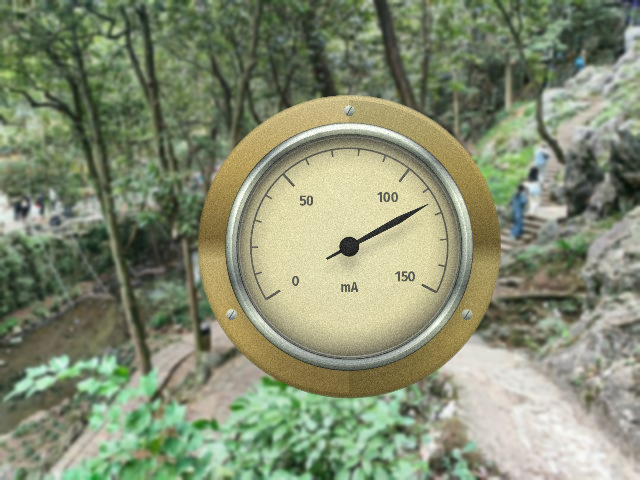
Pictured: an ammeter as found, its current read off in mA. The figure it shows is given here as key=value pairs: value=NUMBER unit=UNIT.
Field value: value=115 unit=mA
